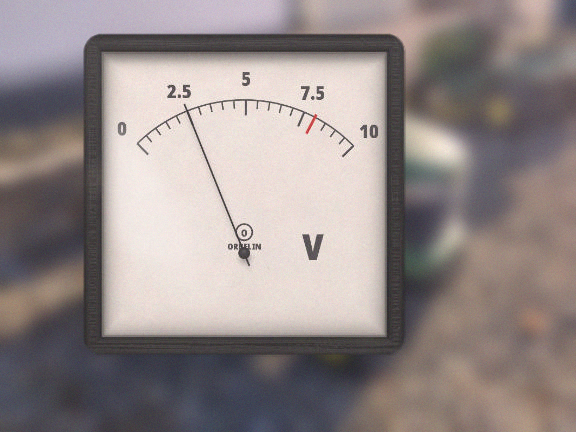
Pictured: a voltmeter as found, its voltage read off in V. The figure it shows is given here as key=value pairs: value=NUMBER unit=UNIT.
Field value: value=2.5 unit=V
